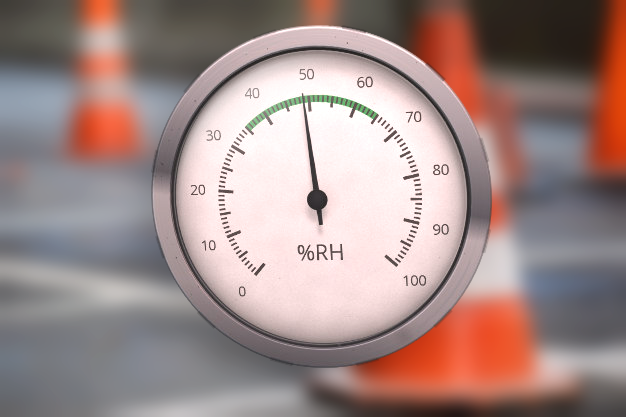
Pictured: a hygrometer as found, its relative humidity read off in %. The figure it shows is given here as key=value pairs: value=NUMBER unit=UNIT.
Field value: value=49 unit=%
